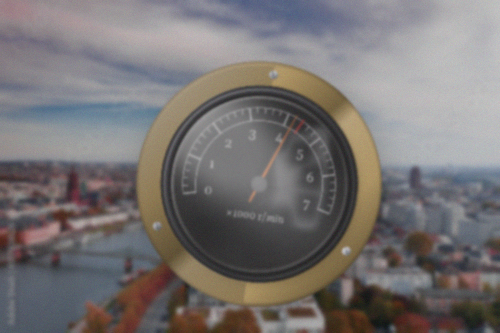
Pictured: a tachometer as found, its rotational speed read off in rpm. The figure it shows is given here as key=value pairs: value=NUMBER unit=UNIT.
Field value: value=4200 unit=rpm
